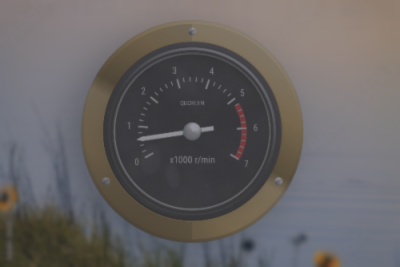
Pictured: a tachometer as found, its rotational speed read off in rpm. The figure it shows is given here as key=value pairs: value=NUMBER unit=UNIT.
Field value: value=600 unit=rpm
